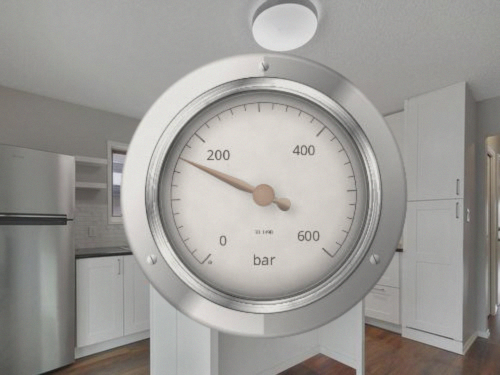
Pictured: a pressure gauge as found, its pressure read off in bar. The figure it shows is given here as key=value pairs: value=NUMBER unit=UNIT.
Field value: value=160 unit=bar
